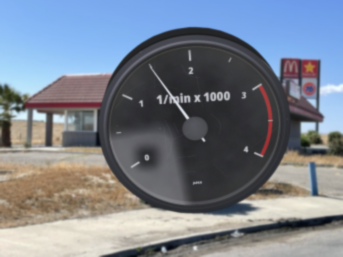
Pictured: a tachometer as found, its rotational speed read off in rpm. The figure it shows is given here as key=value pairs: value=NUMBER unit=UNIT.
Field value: value=1500 unit=rpm
